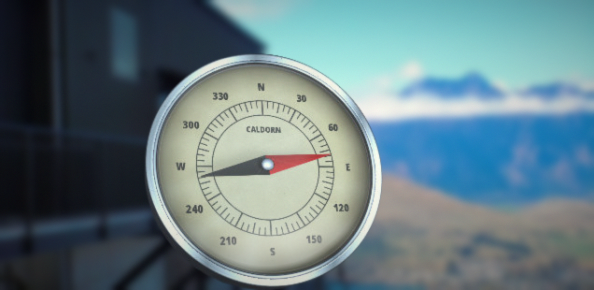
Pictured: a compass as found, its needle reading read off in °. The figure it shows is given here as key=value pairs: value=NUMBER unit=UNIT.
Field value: value=80 unit=°
